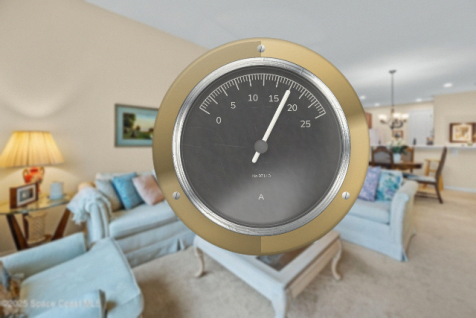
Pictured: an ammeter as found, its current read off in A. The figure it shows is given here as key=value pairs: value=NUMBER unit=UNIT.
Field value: value=17.5 unit=A
